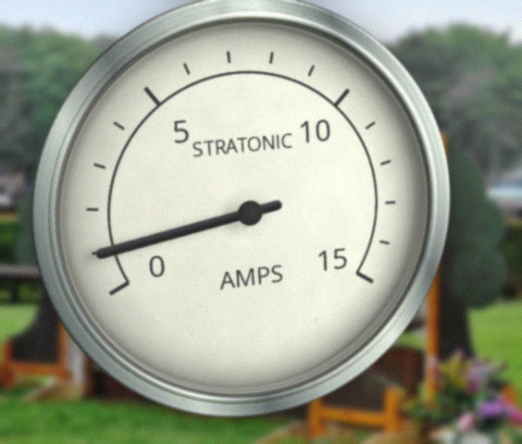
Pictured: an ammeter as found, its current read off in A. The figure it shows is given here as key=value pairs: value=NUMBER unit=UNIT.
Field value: value=1 unit=A
